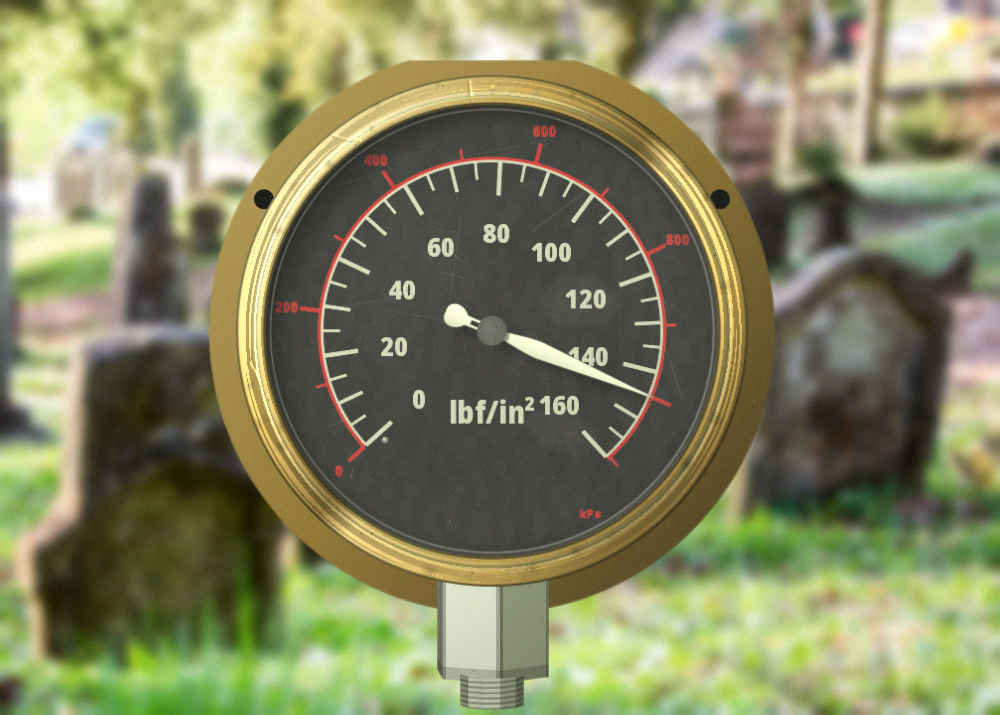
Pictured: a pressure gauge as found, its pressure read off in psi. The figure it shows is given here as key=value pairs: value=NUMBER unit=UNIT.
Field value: value=145 unit=psi
